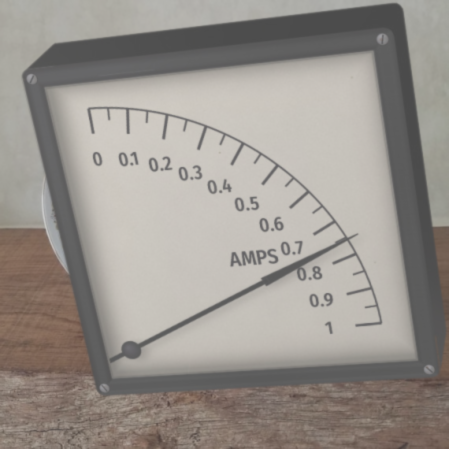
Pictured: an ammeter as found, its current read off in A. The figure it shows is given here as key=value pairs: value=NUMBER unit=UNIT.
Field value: value=0.75 unit=A
